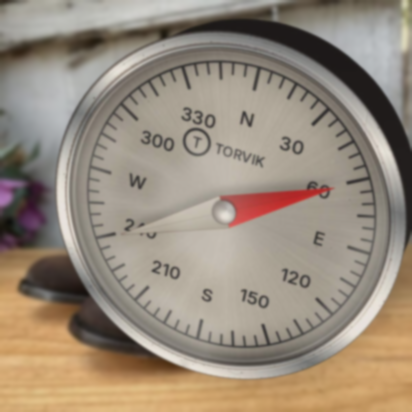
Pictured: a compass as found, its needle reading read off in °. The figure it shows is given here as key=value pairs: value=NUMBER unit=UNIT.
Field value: value=60 unit=°
